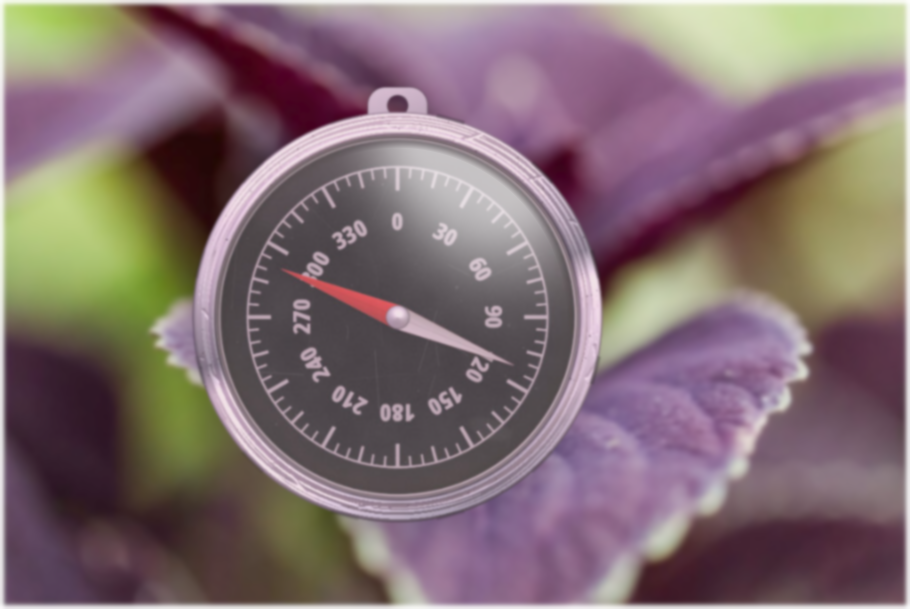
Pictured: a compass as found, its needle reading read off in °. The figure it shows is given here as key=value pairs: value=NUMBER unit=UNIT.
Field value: value=292.5 unit=°
